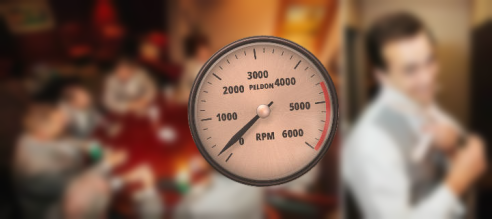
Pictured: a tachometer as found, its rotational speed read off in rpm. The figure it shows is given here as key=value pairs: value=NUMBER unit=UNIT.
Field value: value=200 unit=rpm
